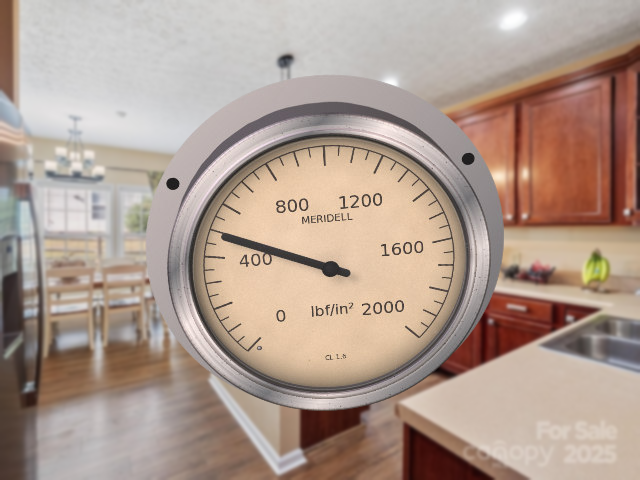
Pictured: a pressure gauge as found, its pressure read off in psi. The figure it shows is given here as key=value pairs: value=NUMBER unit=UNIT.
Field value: value=500 unit=psi
